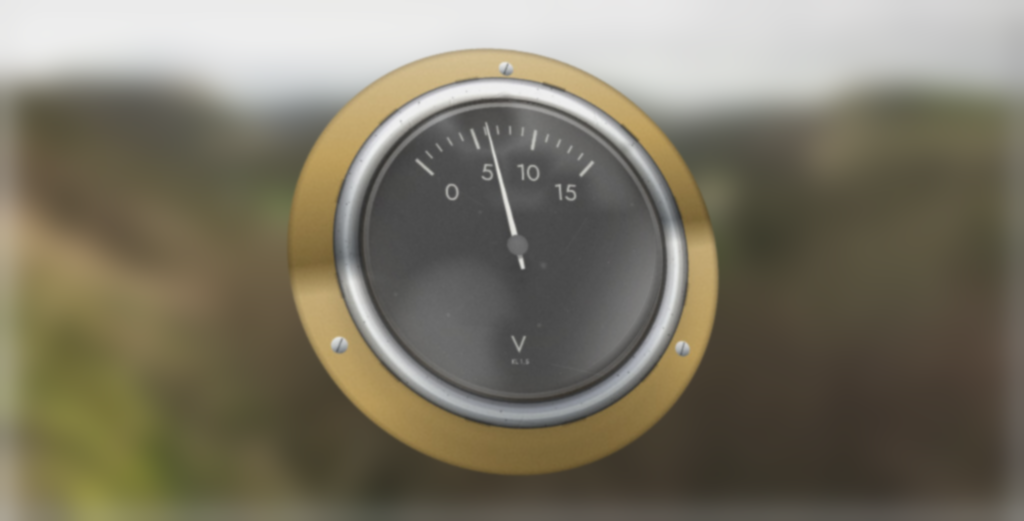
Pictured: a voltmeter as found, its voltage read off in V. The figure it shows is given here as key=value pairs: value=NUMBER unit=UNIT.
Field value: value=6 unit=V
